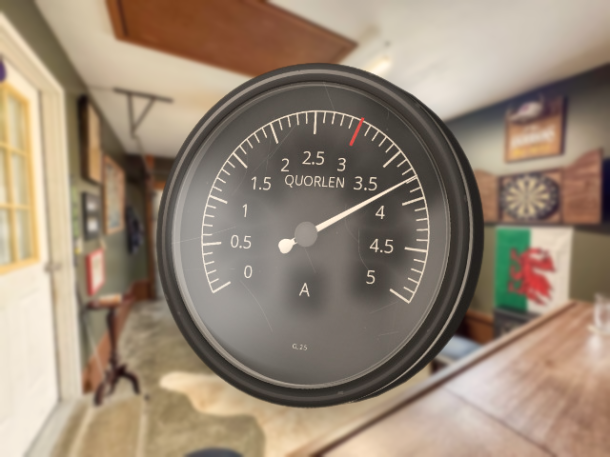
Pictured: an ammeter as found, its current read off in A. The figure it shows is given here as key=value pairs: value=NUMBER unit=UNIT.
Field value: value=3.8 unit=A
